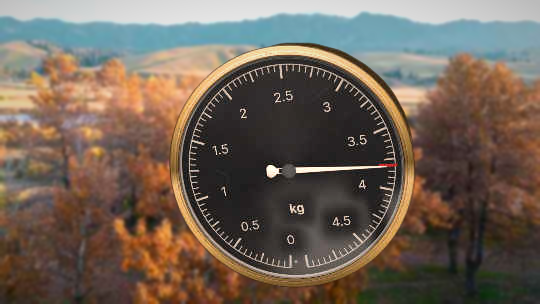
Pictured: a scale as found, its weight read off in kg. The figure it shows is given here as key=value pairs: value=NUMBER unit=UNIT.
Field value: value=3.8 unit=kg
